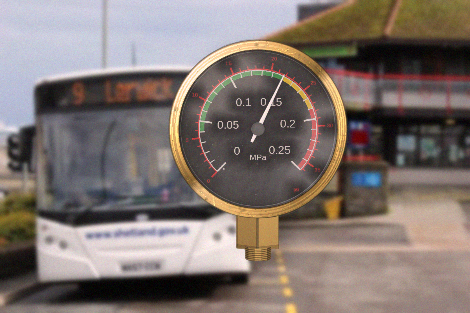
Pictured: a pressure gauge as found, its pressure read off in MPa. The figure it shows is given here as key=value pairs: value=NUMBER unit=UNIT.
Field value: value=0.15 unit=MPa
